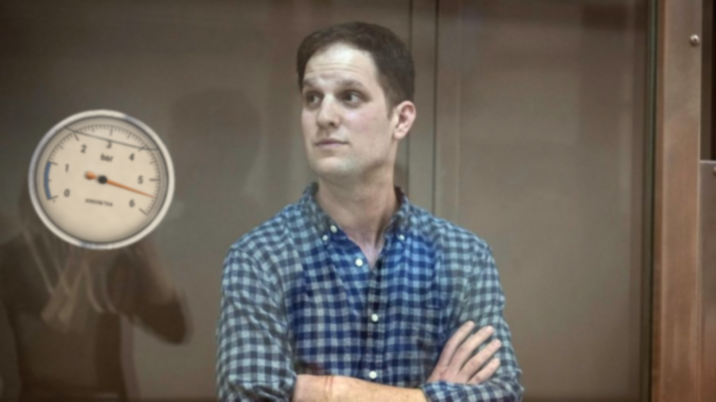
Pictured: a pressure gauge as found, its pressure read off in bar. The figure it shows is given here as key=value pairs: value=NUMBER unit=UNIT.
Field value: value=5.5 unit=bar
